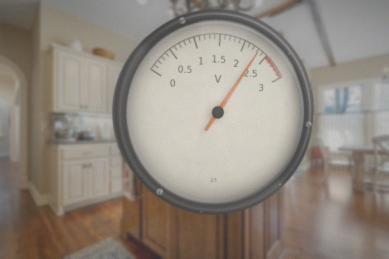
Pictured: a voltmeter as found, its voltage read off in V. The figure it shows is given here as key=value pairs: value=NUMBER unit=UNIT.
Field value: value=2.3 unit=V
